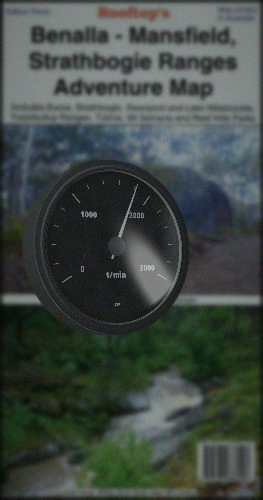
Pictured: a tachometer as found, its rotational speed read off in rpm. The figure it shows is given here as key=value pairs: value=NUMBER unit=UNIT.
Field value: value=1800 unit=rpm
